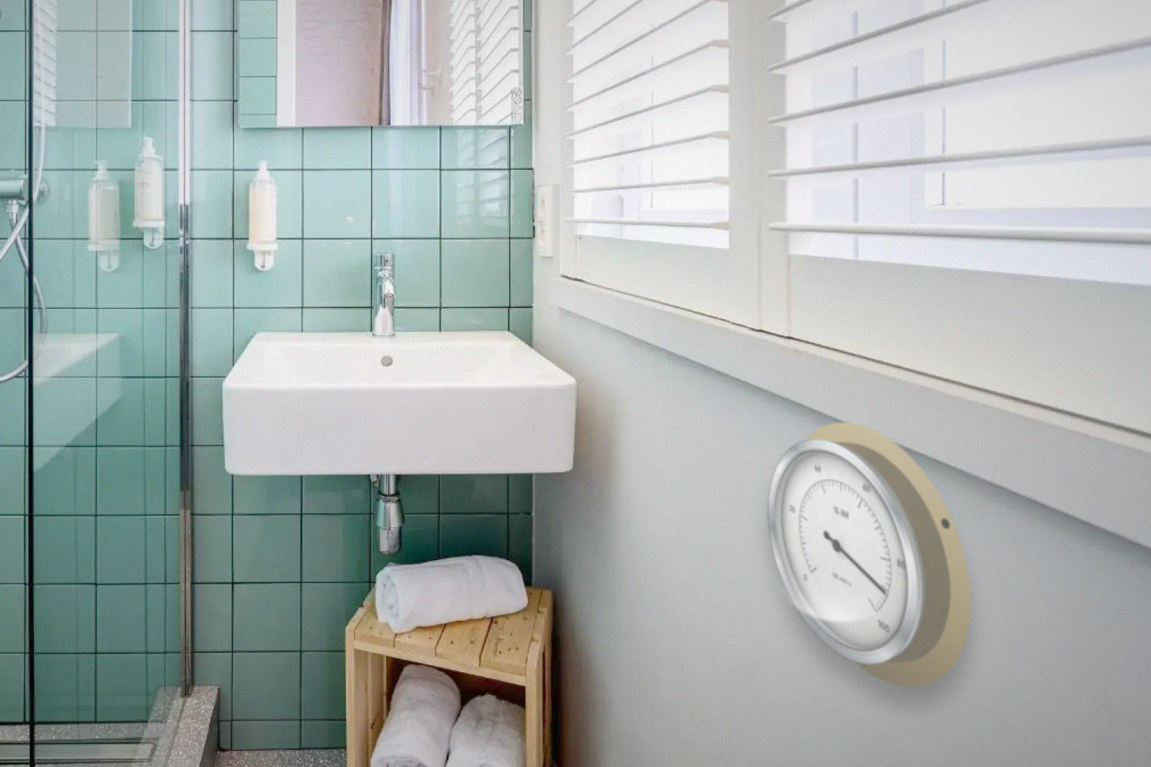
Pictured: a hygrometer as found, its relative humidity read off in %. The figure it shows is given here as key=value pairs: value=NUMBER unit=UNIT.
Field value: value=90 unit=%
